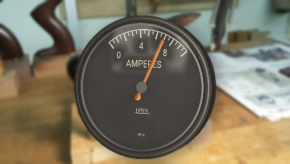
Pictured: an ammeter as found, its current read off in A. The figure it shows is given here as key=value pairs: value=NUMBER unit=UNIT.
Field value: value=7 unit=A
